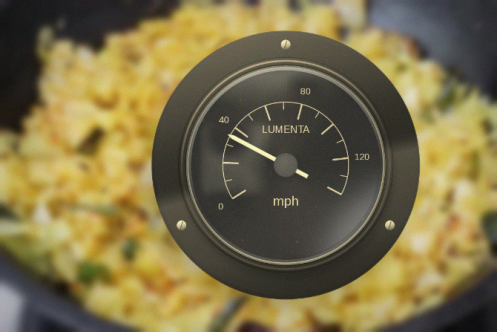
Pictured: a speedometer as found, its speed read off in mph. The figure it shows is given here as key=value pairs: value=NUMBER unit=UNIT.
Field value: value=35 unit=mph
